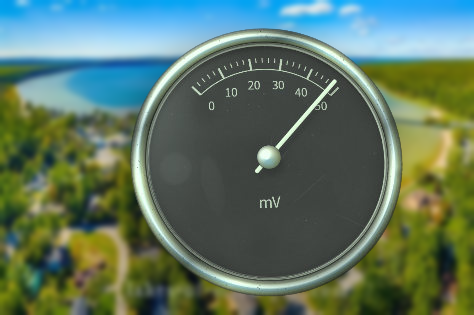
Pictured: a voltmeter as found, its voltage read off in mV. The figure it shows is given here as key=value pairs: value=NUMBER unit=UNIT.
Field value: value=48 unit=mV
